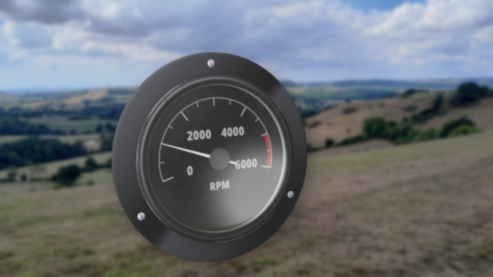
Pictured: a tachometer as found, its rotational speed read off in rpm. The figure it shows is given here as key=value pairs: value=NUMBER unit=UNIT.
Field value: value=1000 unit=rpm
